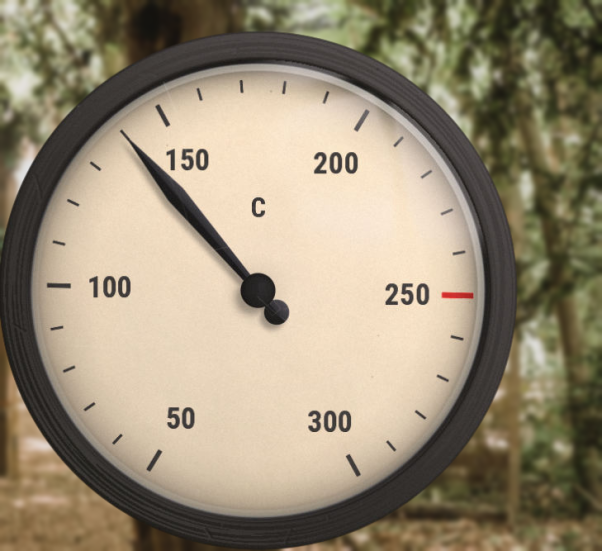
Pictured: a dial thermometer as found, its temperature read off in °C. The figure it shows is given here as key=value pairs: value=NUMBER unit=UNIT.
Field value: value=140 unit=°C
